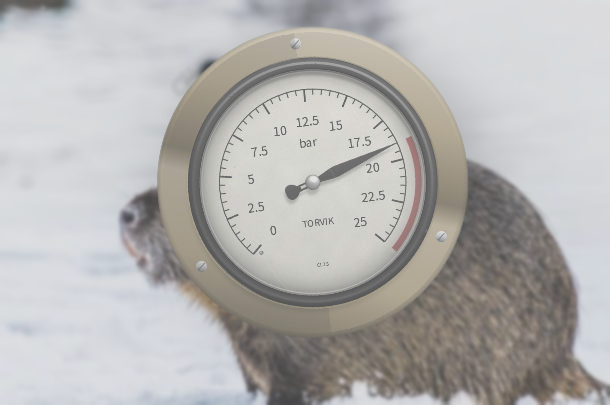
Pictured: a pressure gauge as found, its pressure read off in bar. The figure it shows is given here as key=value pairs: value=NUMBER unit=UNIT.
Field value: value=19 unit=bar
